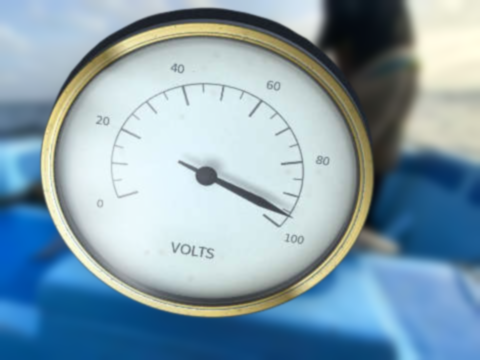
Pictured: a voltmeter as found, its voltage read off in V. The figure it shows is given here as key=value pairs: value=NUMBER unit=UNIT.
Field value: value=95 unit=V
